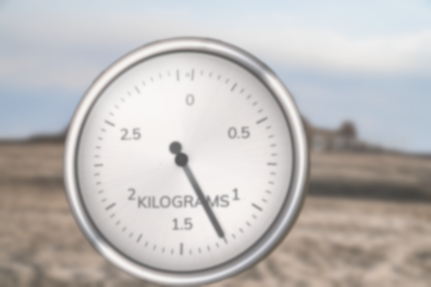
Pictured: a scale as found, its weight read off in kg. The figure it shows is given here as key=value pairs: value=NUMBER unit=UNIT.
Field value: value=1.25 unit=kg
